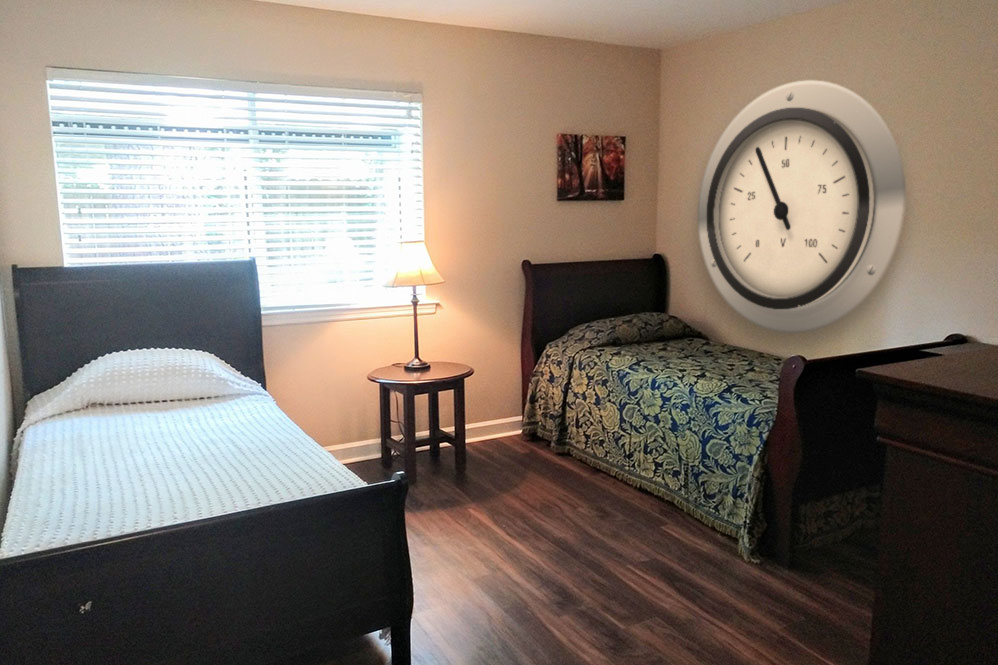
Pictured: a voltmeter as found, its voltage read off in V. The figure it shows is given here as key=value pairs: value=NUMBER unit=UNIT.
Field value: value=40 unit=V
